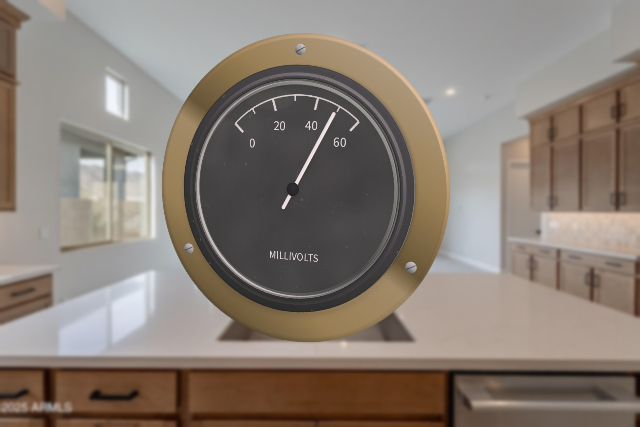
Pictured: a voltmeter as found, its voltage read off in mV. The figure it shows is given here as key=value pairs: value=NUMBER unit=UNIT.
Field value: value=50 unit=mV
